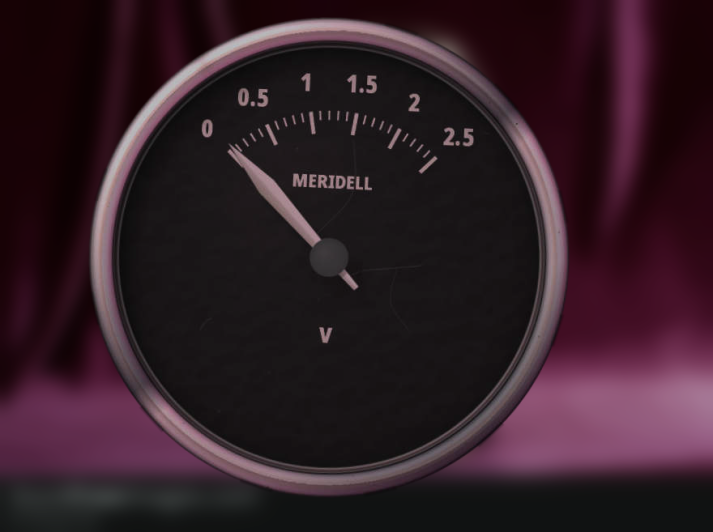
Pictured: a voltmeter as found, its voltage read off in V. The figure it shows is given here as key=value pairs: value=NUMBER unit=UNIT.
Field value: value=0.05 unit=V
